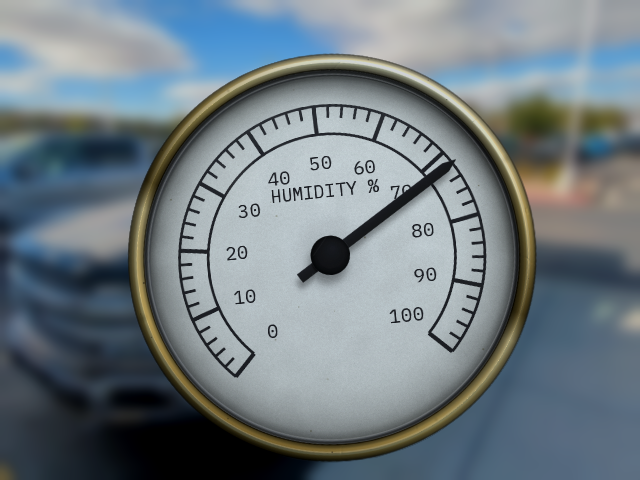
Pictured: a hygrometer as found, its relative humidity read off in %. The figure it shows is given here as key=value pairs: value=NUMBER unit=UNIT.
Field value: value=72 unit=%
